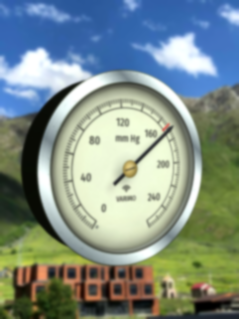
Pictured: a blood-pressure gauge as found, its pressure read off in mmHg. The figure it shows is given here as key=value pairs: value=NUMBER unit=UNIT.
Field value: value=170 unit=mmHg
